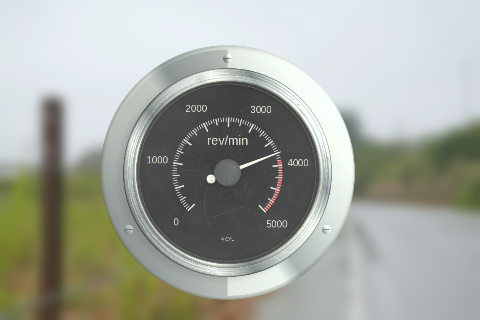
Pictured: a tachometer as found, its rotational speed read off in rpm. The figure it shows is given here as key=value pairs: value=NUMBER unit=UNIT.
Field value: value=3750 unit=rpm
